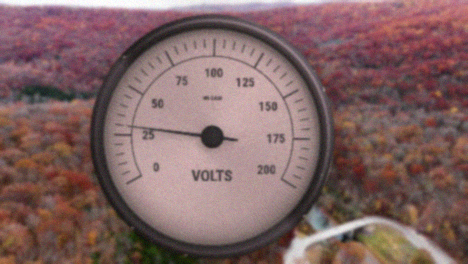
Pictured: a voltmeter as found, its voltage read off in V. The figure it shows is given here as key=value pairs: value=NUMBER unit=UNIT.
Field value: value=30 unit=V
